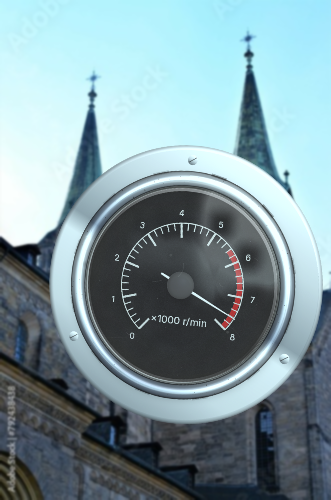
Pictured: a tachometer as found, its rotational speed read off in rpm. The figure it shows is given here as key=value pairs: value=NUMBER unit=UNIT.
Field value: value=7600 unit=rpm
